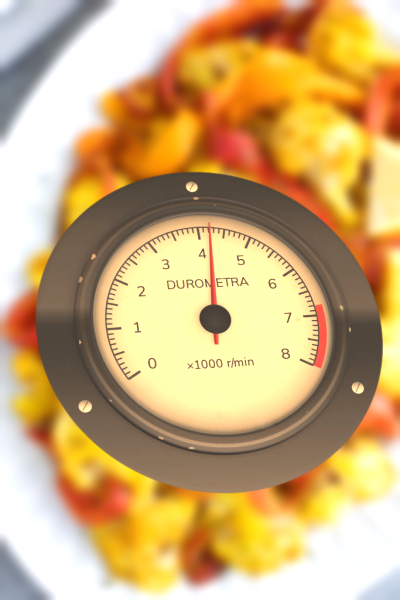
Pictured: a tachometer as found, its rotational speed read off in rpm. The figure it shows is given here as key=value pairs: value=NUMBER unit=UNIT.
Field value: value=4200 unit=rpm
